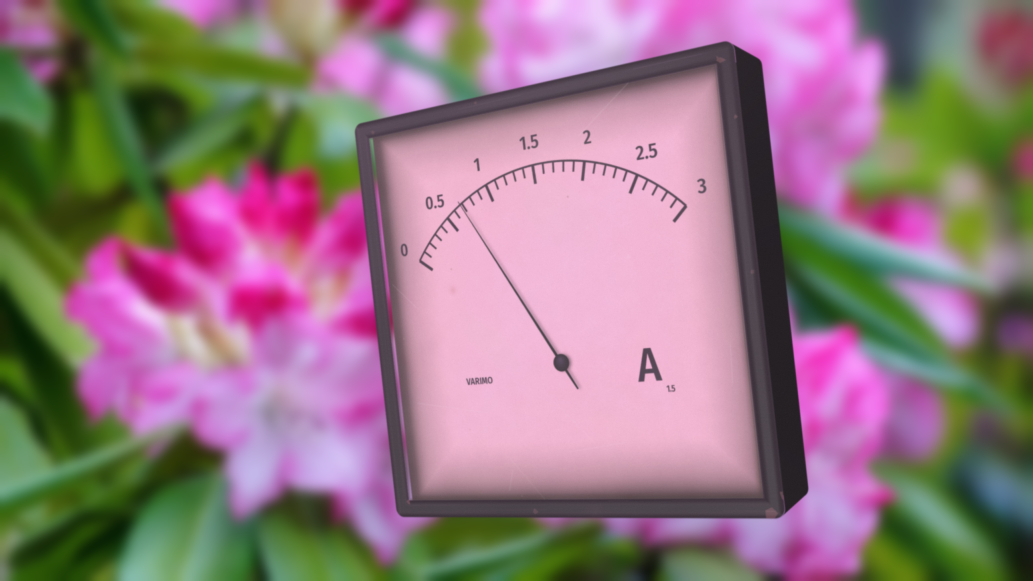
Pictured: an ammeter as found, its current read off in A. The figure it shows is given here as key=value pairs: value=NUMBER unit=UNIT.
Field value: value=0.7 unit=A
